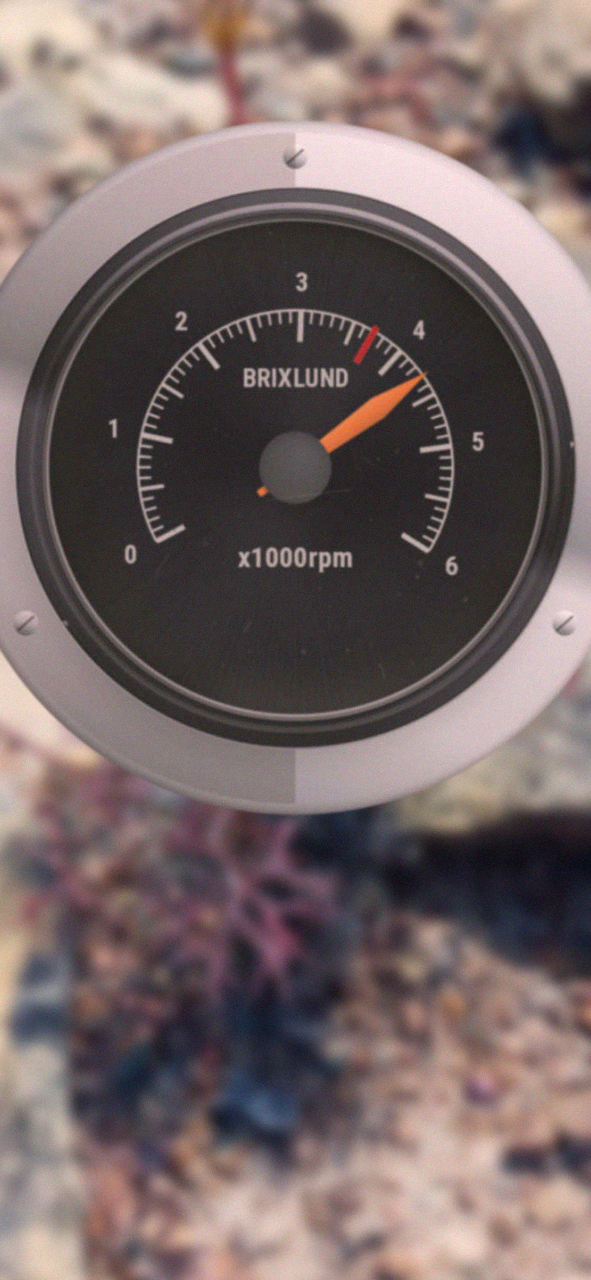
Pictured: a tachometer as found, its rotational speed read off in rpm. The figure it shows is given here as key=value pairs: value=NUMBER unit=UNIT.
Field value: value=4300 unit=rpm
